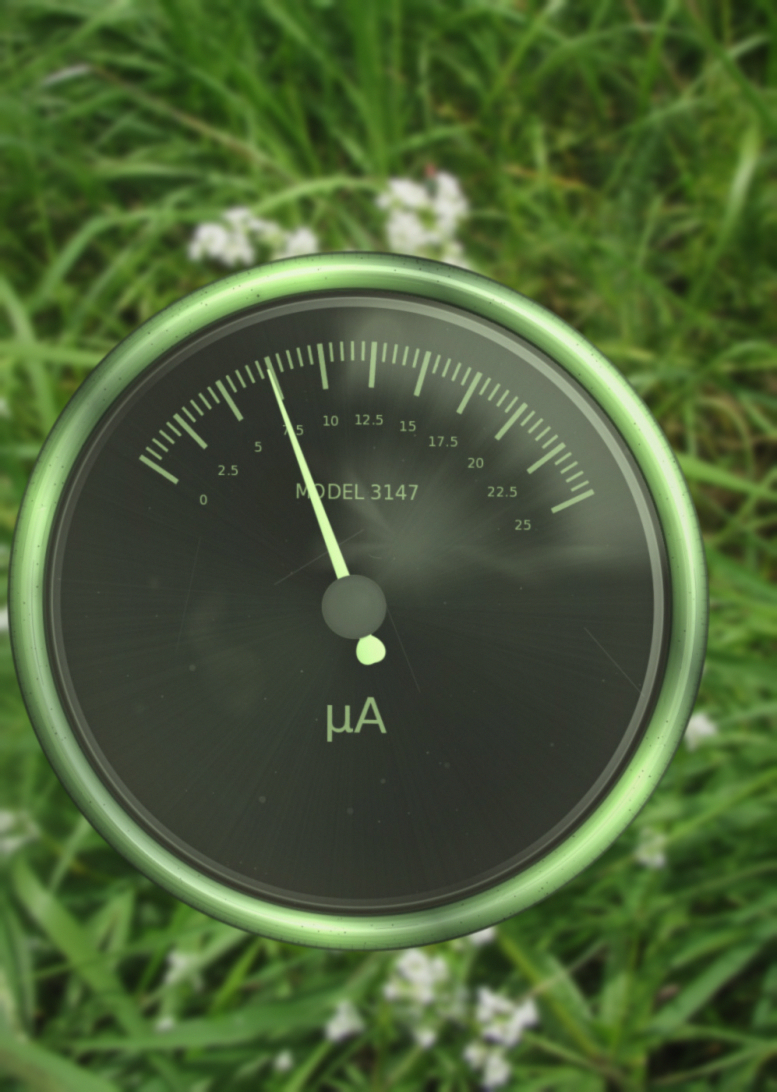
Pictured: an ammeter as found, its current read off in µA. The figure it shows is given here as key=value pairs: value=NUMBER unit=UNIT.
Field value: value=7.5 unit=µA
